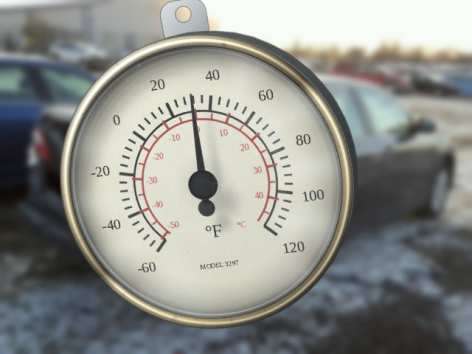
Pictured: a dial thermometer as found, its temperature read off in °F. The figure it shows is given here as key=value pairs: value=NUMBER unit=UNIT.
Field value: value=32 unit=°F
